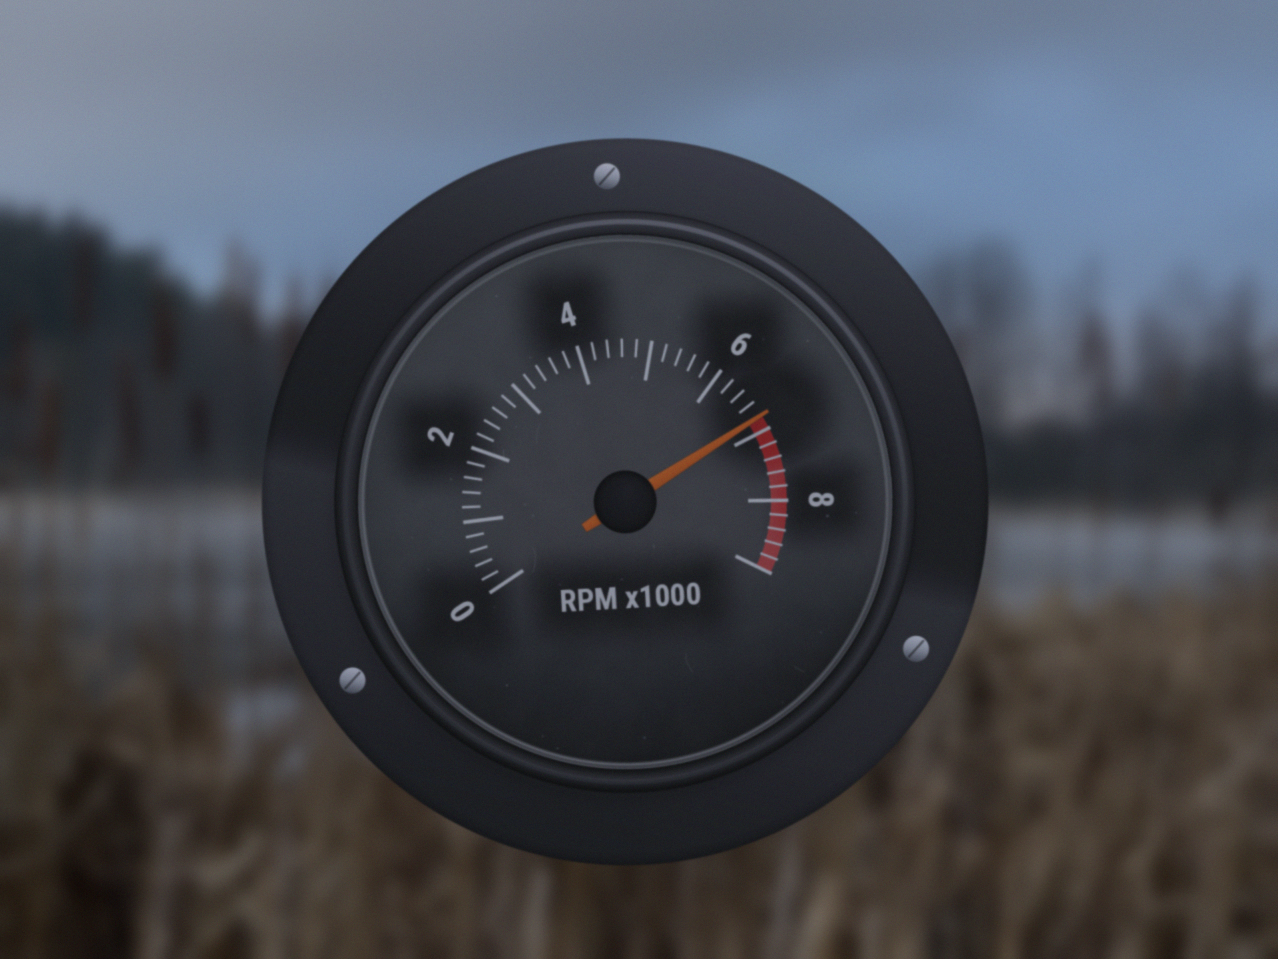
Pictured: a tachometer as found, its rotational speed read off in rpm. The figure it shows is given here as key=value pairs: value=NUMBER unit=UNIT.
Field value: value=6800 unit=rpm
